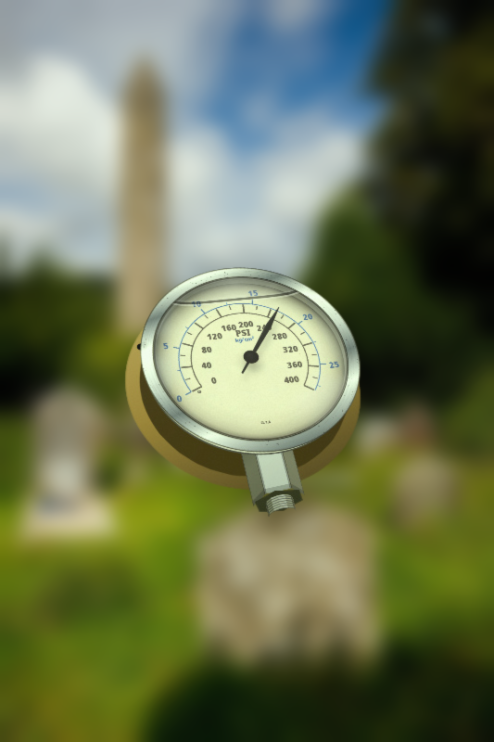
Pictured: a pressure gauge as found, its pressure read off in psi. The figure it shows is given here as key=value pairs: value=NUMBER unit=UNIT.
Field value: value=250 unit=psi
